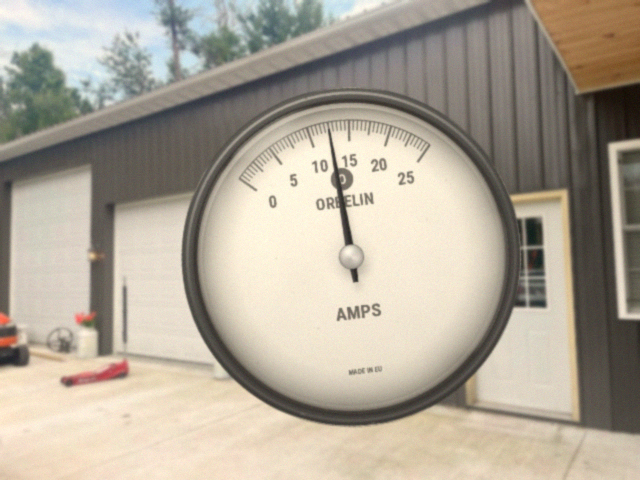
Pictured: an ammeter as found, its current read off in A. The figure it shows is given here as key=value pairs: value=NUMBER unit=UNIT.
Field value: value=12.5 unit=A
